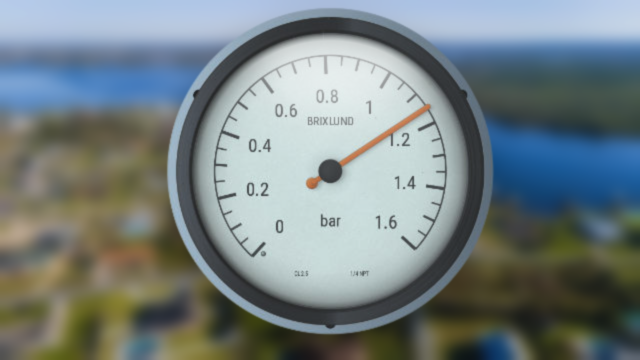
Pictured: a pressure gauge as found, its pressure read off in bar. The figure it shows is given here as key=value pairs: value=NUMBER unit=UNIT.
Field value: value=1.15 unit=bar
